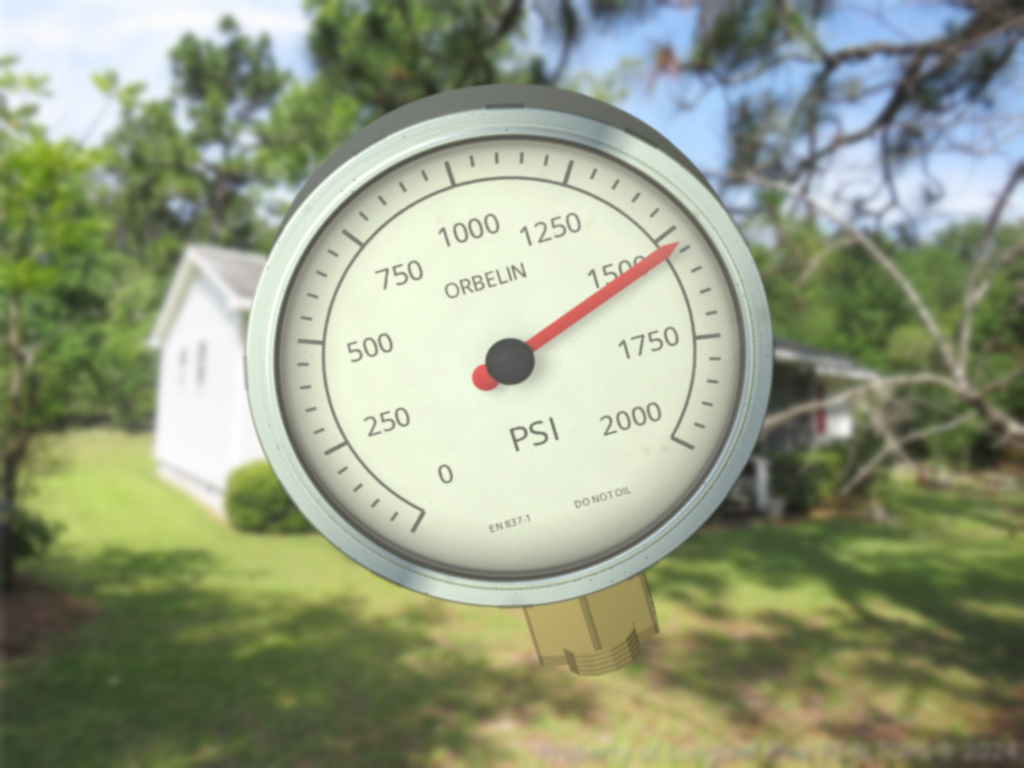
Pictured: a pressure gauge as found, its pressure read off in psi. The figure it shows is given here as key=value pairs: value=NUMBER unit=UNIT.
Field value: value=1525 unit=psi
